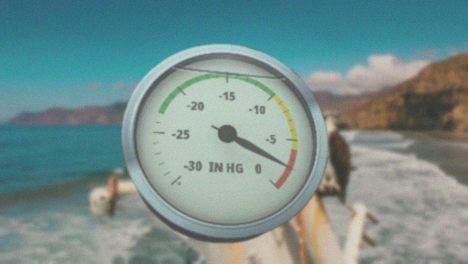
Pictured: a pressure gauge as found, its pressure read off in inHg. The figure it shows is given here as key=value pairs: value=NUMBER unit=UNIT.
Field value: value=-2 unit=inHg
